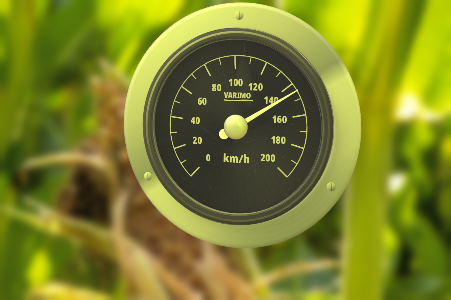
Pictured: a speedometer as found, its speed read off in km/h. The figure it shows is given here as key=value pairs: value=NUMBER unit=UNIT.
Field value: value=145 unit=km/h
